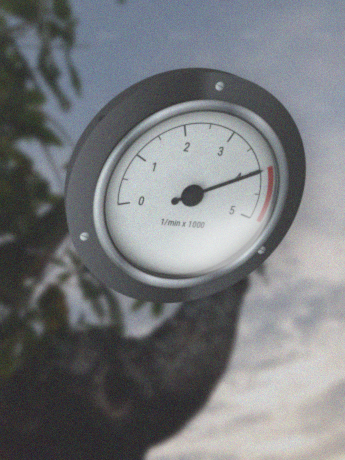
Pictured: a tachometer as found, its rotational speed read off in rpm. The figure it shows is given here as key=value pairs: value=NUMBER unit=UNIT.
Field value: value=4000 unit=rpm
